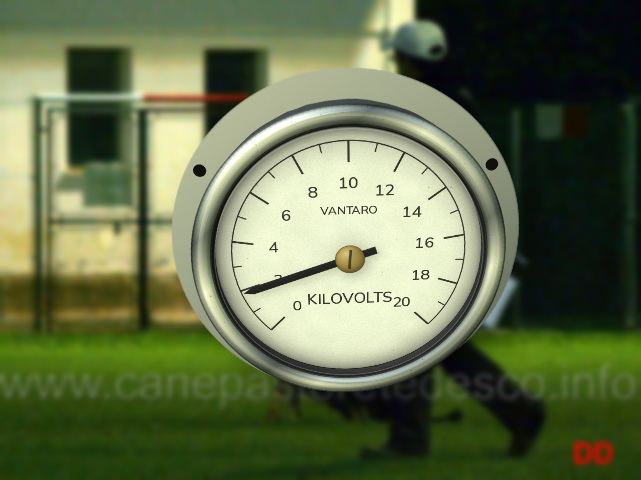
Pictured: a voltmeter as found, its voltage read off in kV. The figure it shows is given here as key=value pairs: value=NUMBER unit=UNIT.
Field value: value=2 unit=kV
